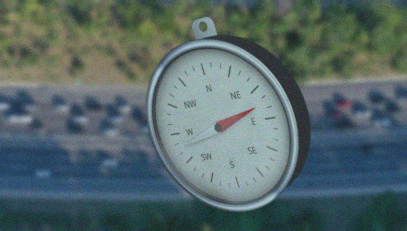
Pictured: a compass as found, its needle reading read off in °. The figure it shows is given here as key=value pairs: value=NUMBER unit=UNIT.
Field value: value=75 unit=°
